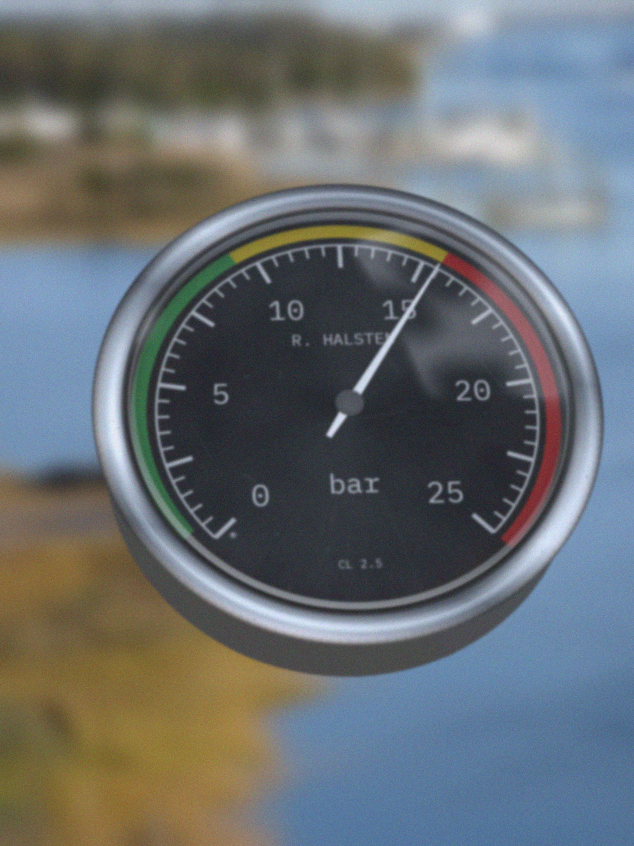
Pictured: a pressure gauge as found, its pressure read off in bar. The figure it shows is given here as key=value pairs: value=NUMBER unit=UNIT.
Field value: value=15.5 unit=bar
